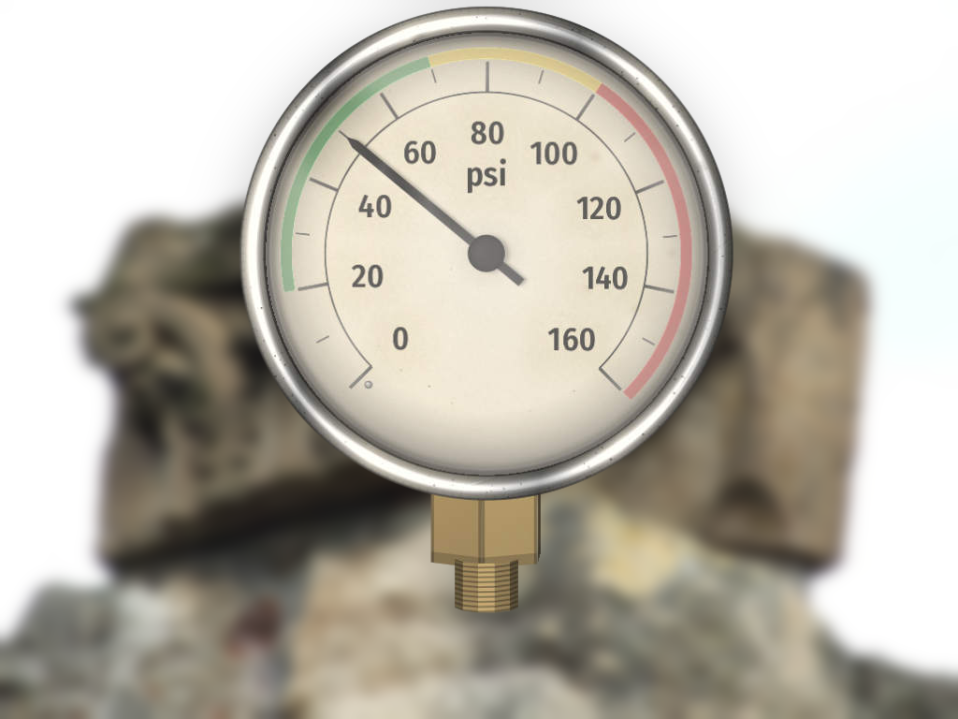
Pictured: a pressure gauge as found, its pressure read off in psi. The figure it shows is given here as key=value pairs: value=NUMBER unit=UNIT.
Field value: value=50 unit=psi
